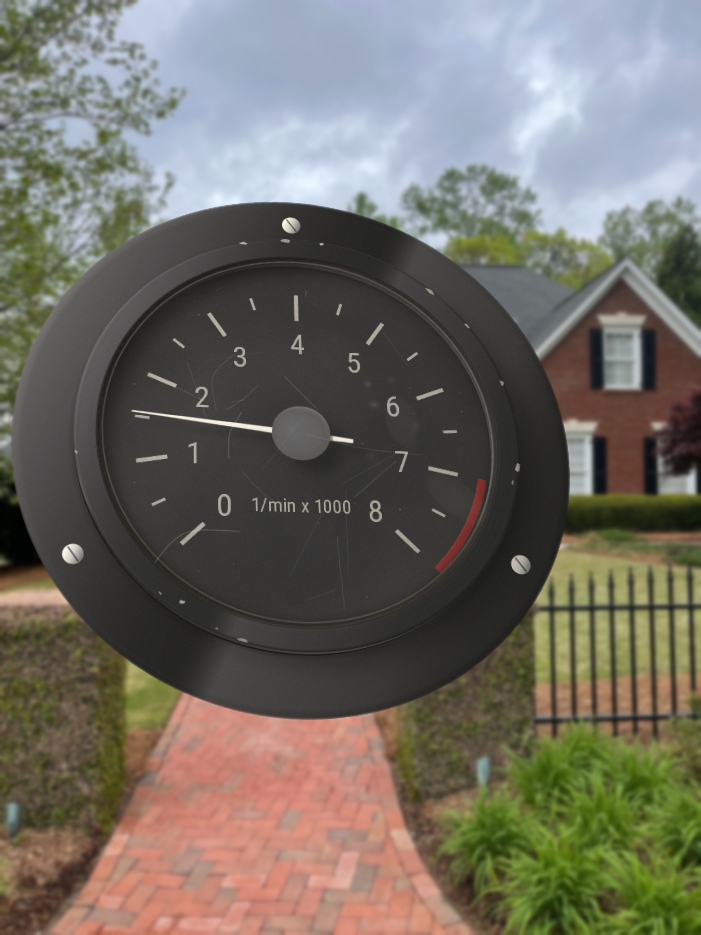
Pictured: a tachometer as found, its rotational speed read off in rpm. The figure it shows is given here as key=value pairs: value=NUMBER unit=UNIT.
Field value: value=1500 unit=rpm
